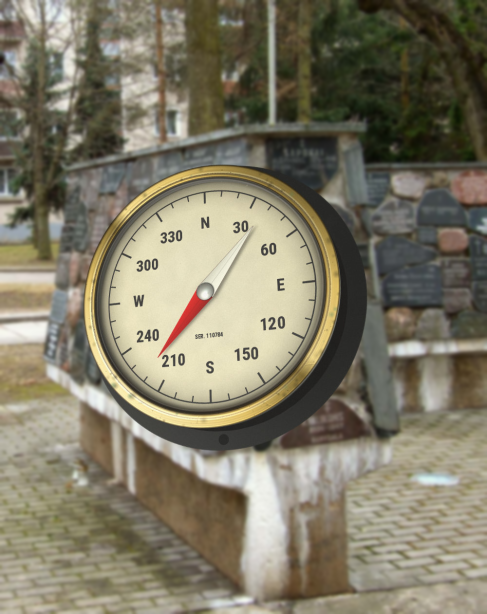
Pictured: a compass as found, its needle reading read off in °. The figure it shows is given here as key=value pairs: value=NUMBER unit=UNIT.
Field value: value=220 unit=°
